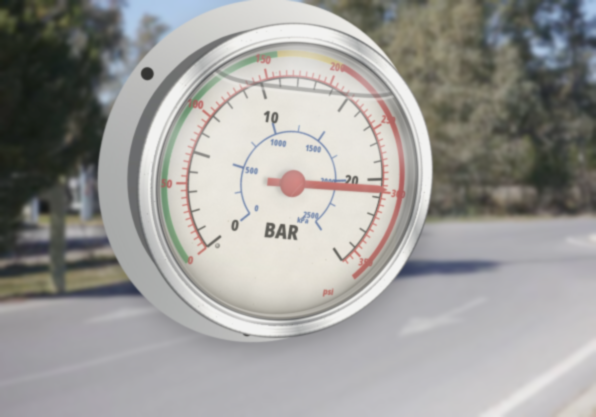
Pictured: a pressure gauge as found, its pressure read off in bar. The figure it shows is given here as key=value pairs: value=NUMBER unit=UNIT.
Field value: value=20.5 unit=bar
